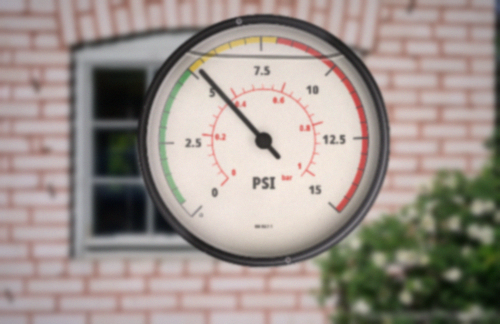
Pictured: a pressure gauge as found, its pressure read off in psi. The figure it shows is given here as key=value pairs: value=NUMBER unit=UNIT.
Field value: value=5.25 unit=psi
